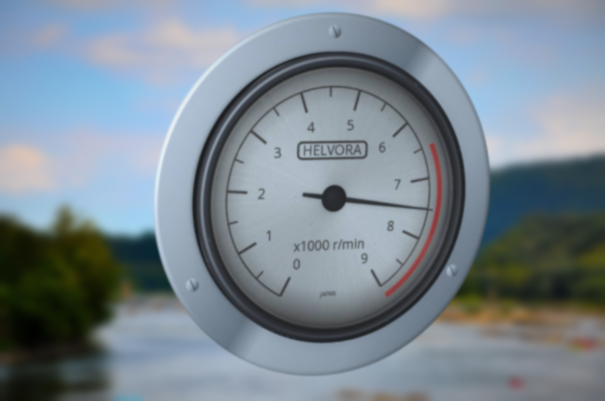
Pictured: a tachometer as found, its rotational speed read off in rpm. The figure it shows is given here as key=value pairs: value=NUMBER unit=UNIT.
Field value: value=7500 unit=rpm
